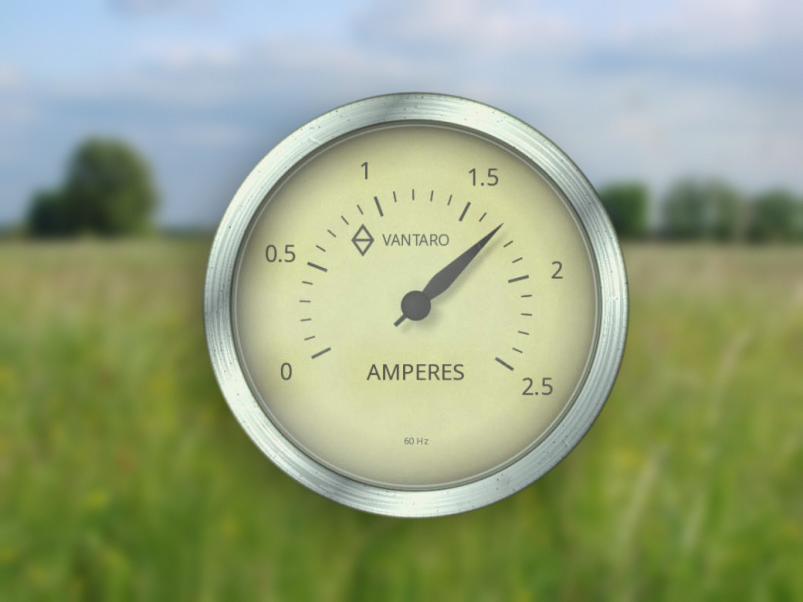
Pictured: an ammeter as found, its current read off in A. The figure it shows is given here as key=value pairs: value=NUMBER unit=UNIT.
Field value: value=1.7 unit=A
